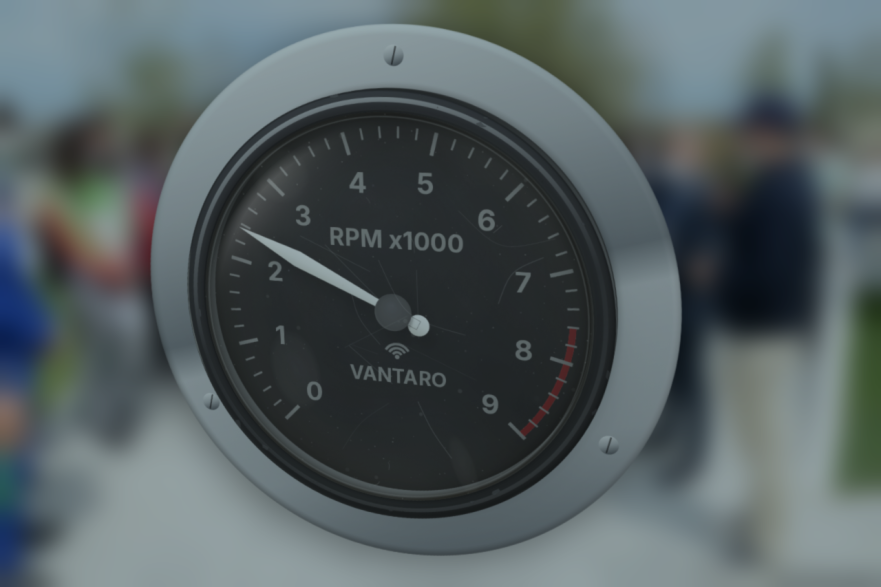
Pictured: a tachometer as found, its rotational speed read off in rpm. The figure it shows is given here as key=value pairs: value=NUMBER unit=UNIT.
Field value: value=2400 unit=rpm
